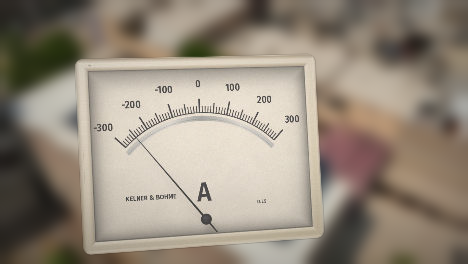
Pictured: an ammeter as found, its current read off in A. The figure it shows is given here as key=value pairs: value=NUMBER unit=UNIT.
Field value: value=-250 unit=A
